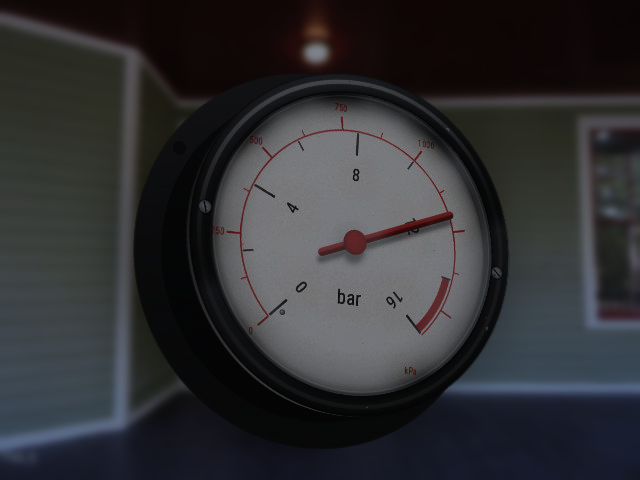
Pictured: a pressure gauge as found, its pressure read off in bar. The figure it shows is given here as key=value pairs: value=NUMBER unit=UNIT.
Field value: value=12 unit=bar
